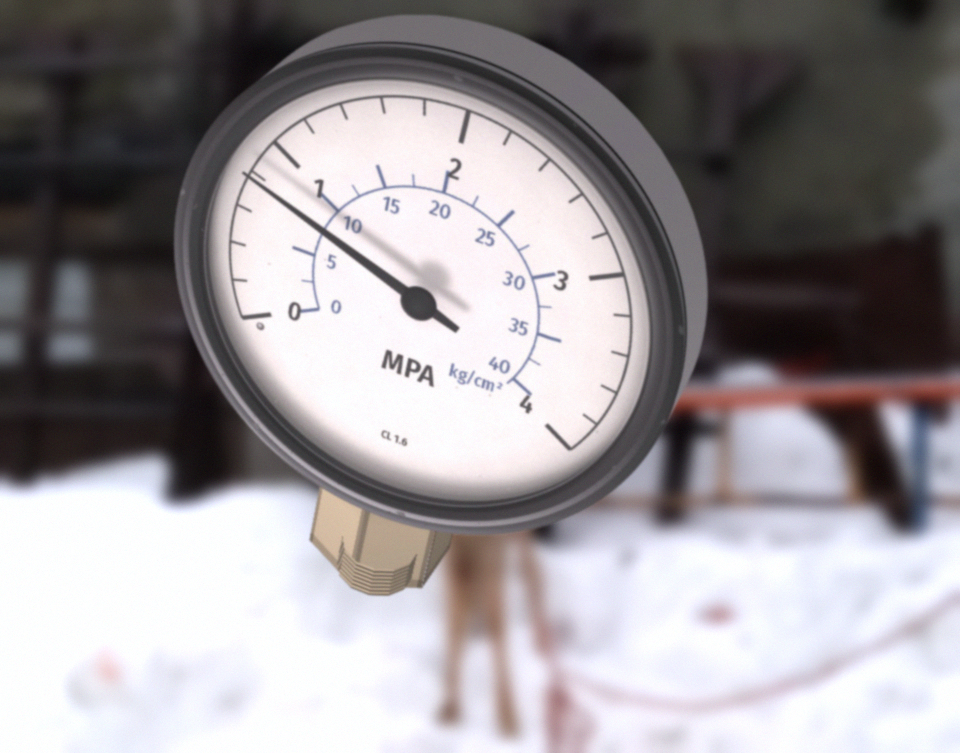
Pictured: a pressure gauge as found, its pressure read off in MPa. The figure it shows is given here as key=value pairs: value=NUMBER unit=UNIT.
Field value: value=0.8 unit=MPa
